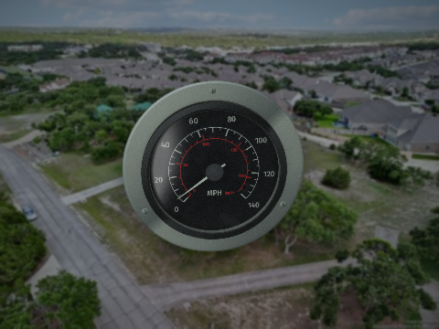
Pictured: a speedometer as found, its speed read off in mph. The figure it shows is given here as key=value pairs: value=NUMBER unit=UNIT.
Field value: value=5 unit=mph
